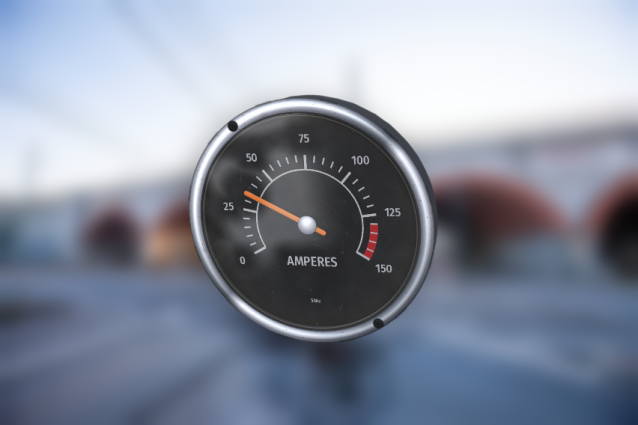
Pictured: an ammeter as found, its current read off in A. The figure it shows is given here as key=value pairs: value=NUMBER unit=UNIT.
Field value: value=35 unit=A
